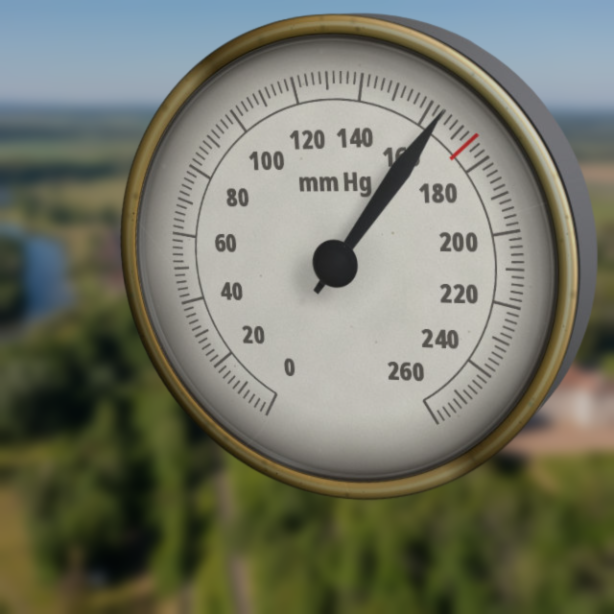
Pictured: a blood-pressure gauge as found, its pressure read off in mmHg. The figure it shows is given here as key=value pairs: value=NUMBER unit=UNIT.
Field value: value=164 unit=mmHg
